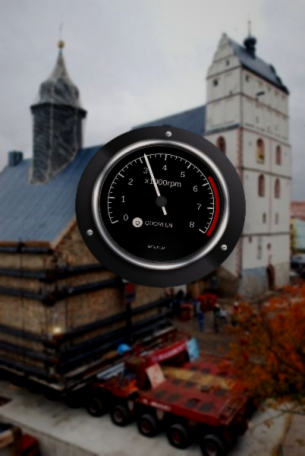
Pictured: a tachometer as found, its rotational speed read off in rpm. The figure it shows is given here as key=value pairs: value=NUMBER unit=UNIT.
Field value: value=3200 unit=rpm
